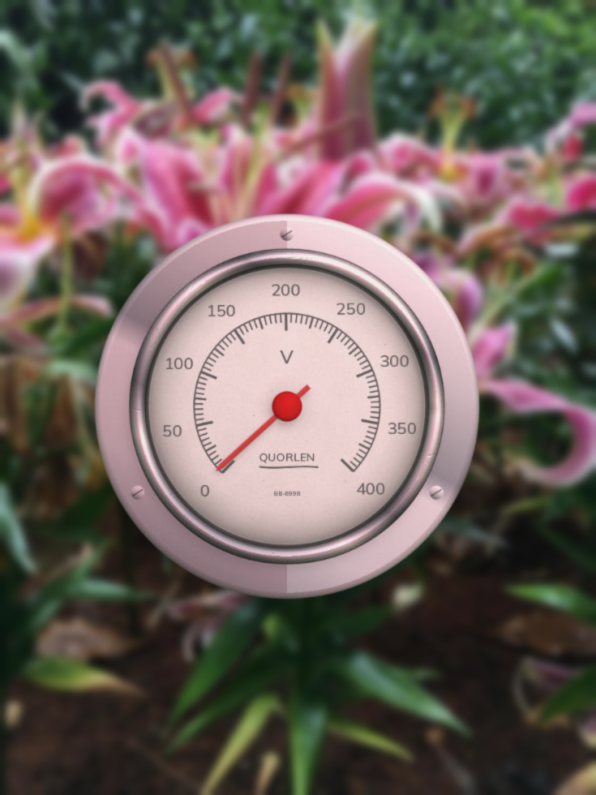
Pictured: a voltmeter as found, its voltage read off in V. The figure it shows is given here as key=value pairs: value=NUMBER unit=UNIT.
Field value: value=5 unit=V
